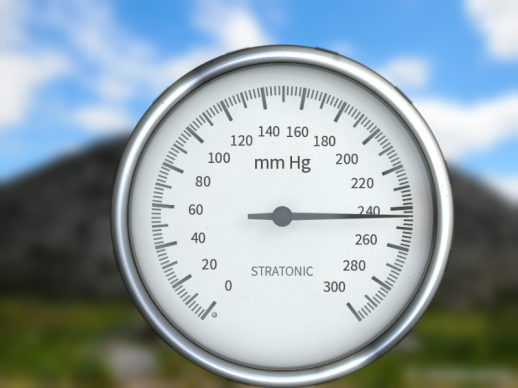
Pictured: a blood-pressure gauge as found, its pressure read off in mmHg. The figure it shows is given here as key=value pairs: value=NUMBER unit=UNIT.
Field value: value=244 unit=mmHg
